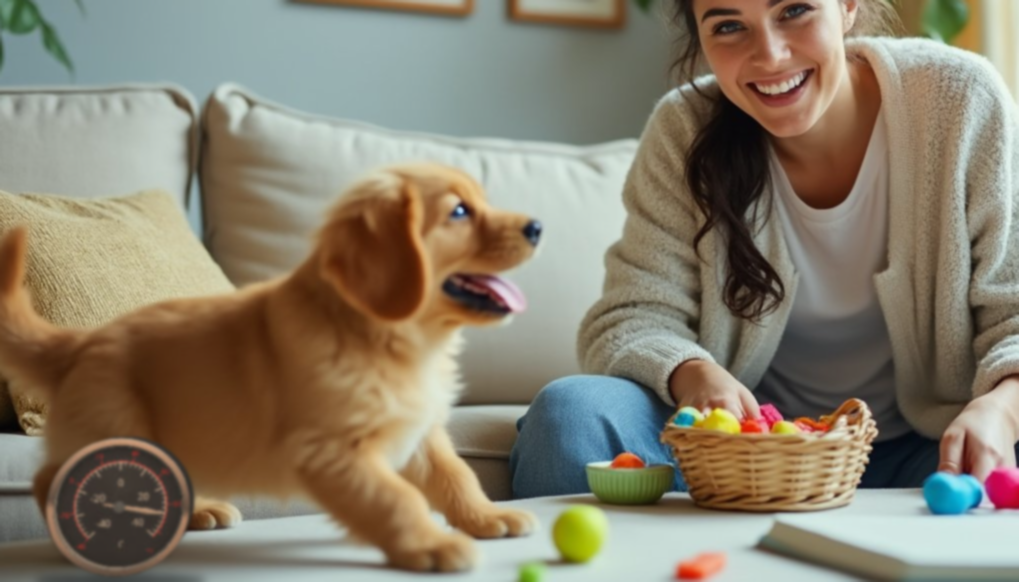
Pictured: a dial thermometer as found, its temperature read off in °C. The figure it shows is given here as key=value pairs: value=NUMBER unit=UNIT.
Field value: value=30 unit=°C
